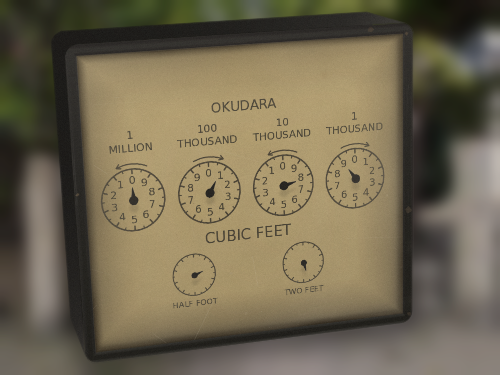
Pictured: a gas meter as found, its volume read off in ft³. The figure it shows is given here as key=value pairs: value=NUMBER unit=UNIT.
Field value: value=7900 unit=ft³
